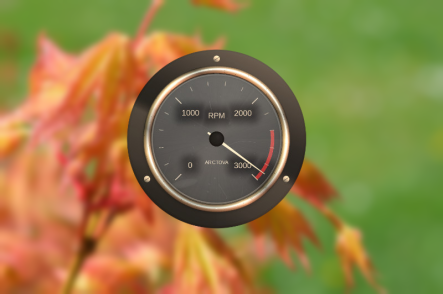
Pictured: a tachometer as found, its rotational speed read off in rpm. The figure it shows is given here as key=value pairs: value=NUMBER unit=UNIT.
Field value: value=2900 unit=rpm
